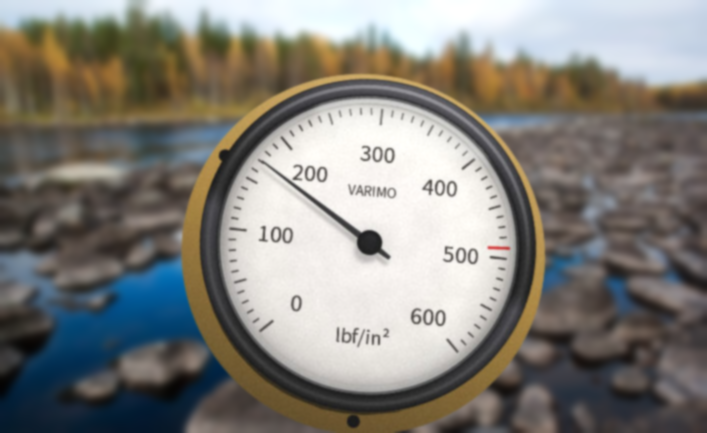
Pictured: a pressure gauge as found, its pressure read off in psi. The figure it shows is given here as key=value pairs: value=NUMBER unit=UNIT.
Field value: value=170 unit=psi
